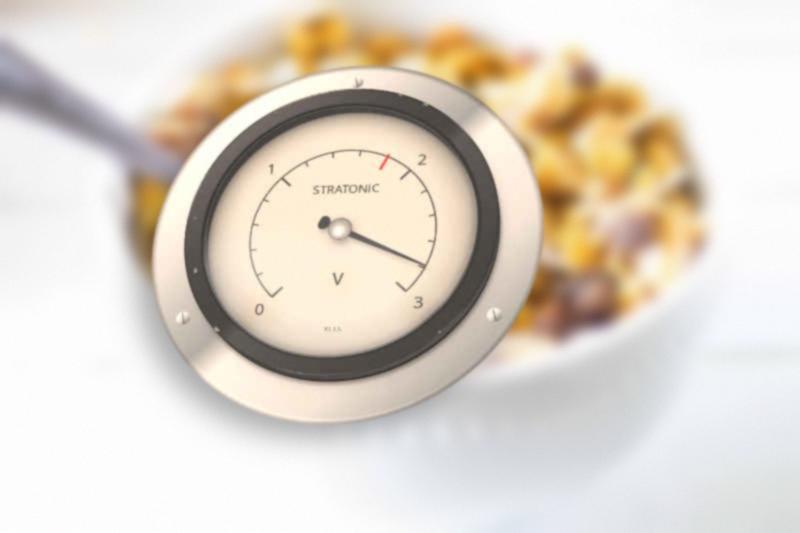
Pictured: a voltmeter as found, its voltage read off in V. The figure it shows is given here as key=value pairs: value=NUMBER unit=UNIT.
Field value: value=2.8 unit=V
